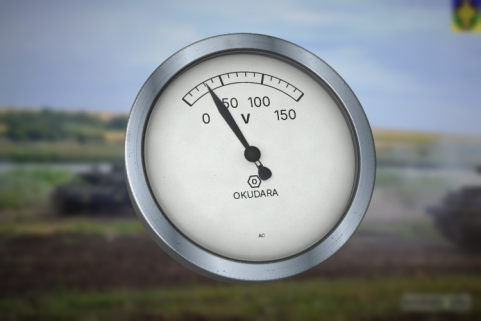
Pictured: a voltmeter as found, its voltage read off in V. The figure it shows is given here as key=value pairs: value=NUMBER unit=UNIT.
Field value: value=30 unit=V
